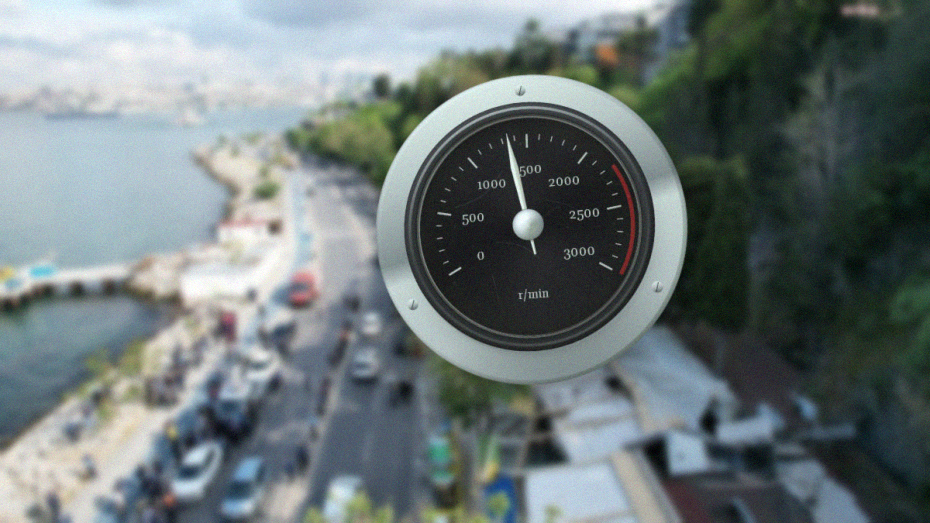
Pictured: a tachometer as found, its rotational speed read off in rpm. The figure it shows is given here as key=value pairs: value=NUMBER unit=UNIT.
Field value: value=1350 unit=rpm
